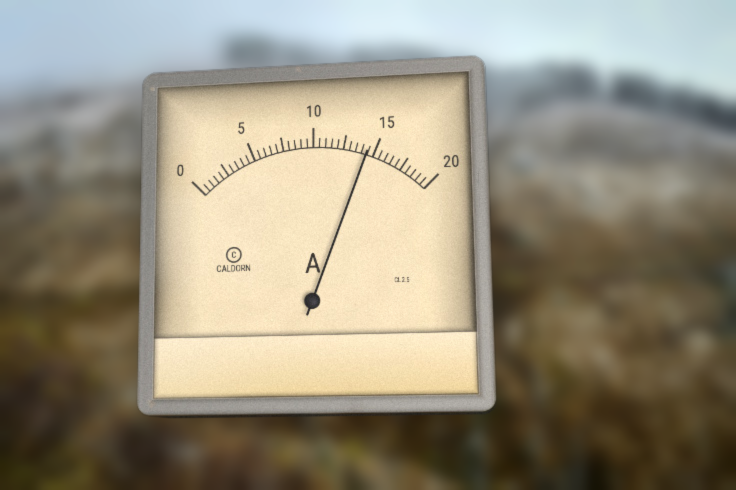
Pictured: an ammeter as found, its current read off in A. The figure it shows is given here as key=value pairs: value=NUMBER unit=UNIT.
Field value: value=14.5 unit=A
